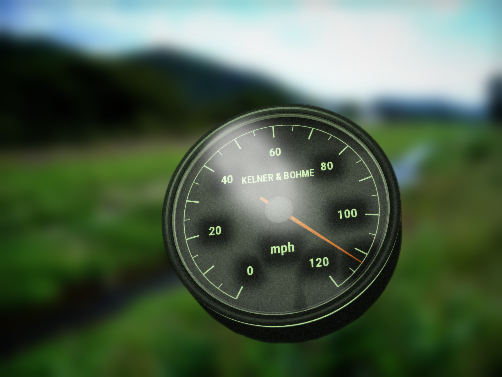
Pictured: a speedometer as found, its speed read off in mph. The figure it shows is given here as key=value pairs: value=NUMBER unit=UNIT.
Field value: value=112.5 unit=mph
